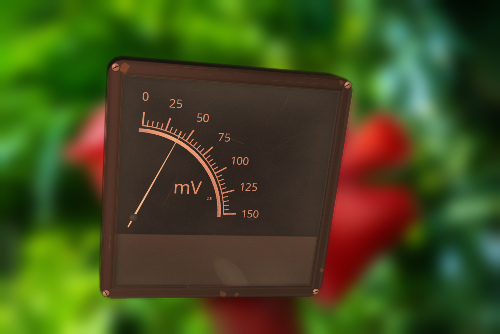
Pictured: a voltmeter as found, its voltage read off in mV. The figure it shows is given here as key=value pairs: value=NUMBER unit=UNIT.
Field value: value=40 unit=mV
